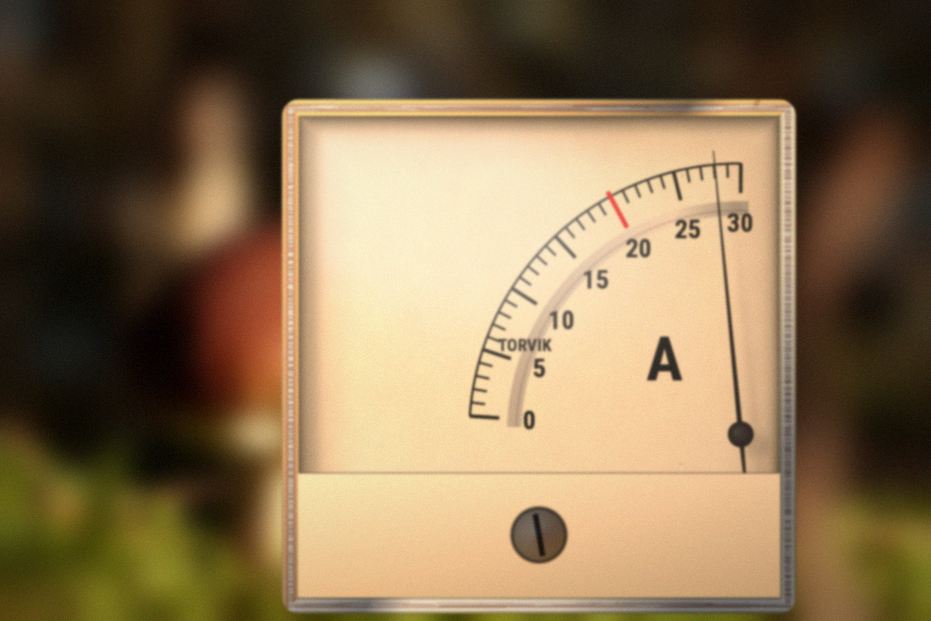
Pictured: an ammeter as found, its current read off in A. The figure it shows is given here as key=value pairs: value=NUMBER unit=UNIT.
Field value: value=28 unit=A
